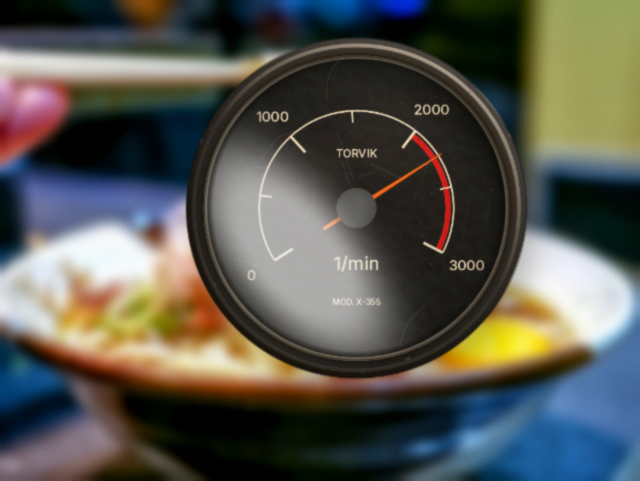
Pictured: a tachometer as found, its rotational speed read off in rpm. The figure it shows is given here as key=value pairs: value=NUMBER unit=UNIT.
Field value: value=2250 unit=rpm
